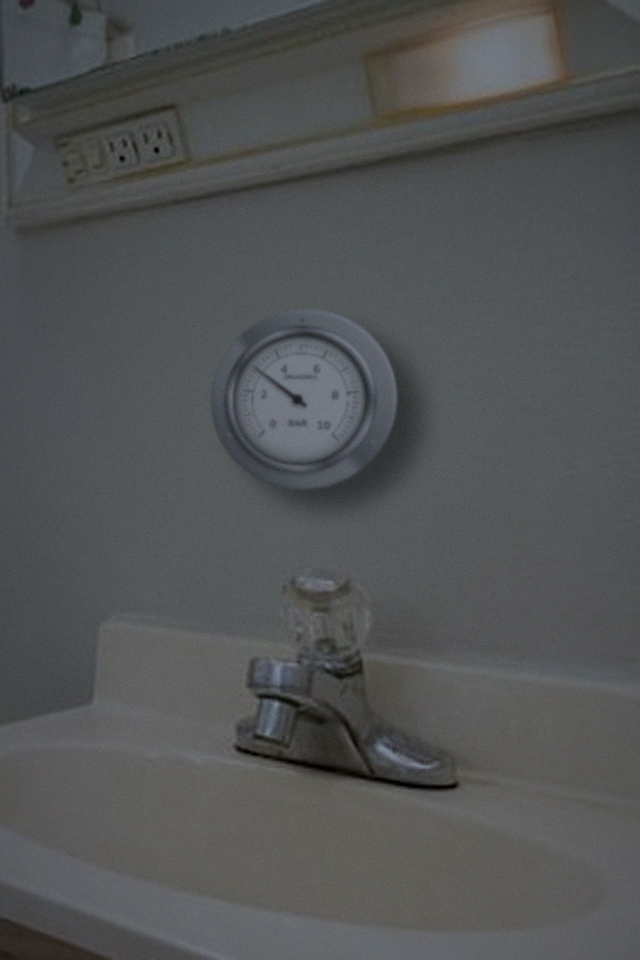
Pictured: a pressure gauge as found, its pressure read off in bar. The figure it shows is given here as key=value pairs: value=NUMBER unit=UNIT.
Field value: value=3 unit=bar
